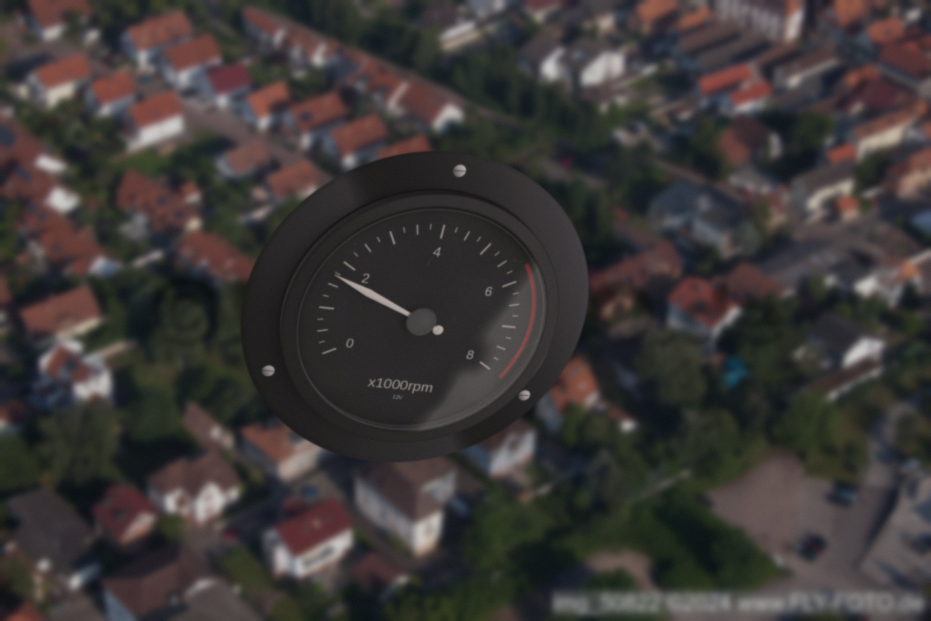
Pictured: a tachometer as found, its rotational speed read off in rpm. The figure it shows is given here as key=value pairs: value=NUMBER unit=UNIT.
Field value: value=1750 unit=rpm
